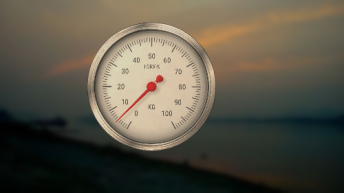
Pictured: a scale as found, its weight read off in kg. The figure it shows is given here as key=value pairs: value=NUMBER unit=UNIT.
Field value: value=5 unit=kg
